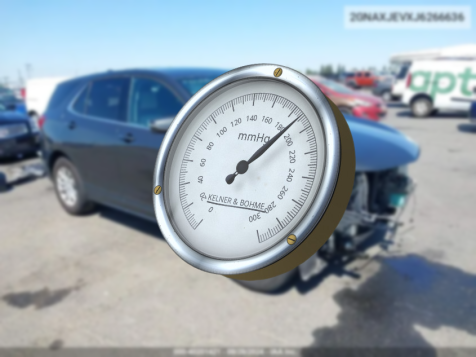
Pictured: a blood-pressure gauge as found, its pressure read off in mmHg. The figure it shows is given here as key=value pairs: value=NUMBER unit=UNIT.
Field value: value=190 unit=mmHg
